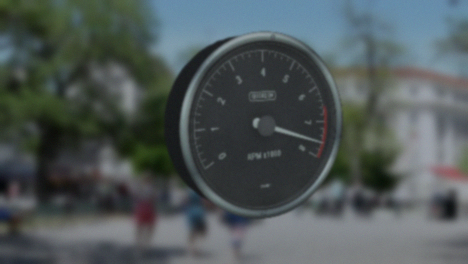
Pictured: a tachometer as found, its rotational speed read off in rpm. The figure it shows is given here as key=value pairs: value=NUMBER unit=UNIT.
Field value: value=7600 unit=rpm
